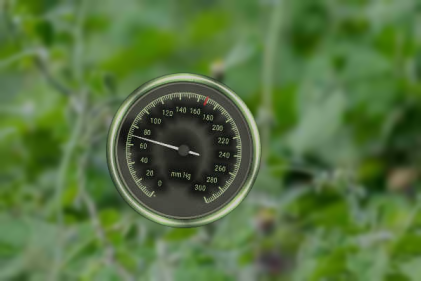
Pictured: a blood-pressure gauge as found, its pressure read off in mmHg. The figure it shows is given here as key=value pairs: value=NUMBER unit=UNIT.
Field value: value=70 unit=mmHg
